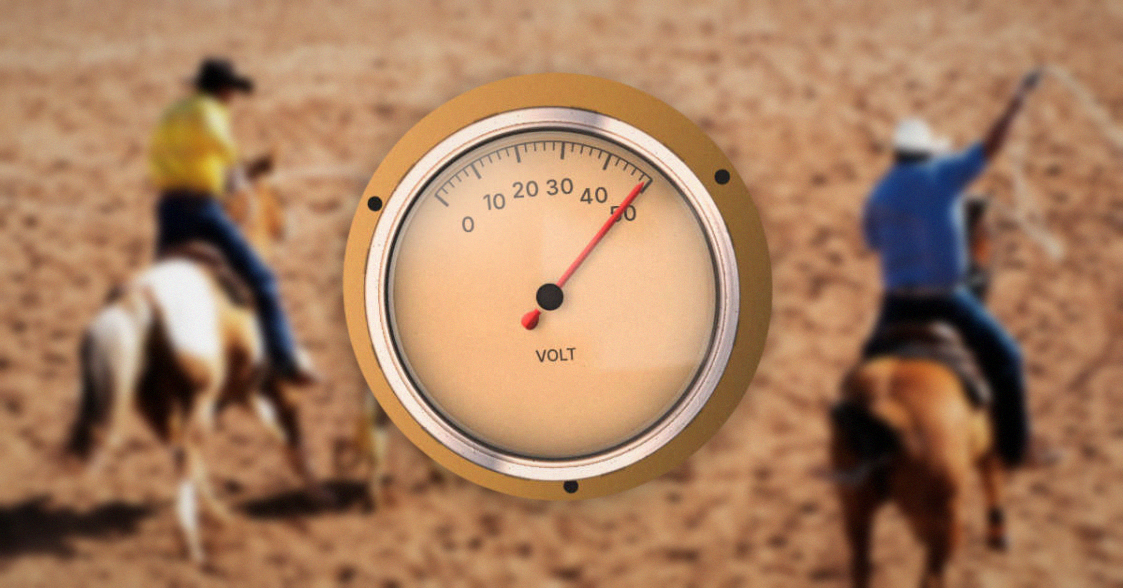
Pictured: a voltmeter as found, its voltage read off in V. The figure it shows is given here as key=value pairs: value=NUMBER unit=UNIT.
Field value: value=49 unit=V
